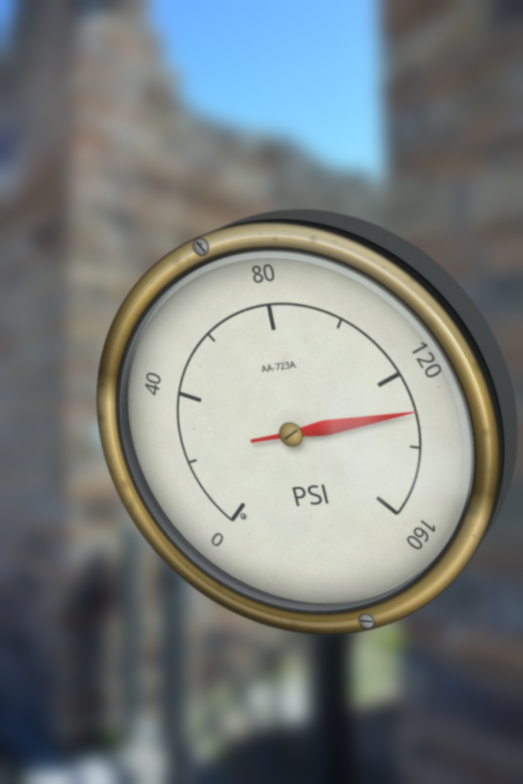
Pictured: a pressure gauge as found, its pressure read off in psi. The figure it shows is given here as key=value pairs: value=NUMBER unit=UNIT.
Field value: value=130 unit=psi
